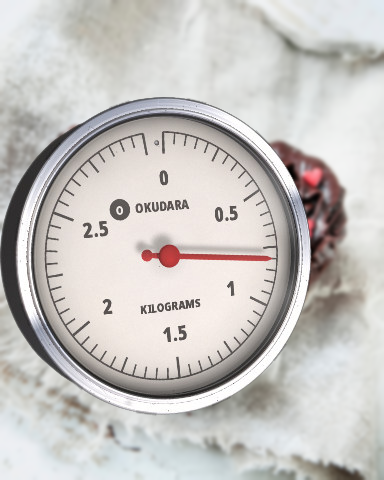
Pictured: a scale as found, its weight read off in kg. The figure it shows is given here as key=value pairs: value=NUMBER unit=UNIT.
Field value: value=0.8 unit=kg
